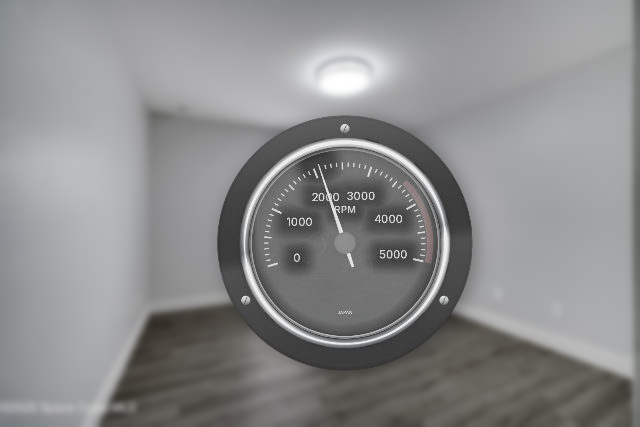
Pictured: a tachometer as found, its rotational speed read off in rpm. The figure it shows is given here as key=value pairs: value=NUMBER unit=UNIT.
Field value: value=2100 unit=rpm
